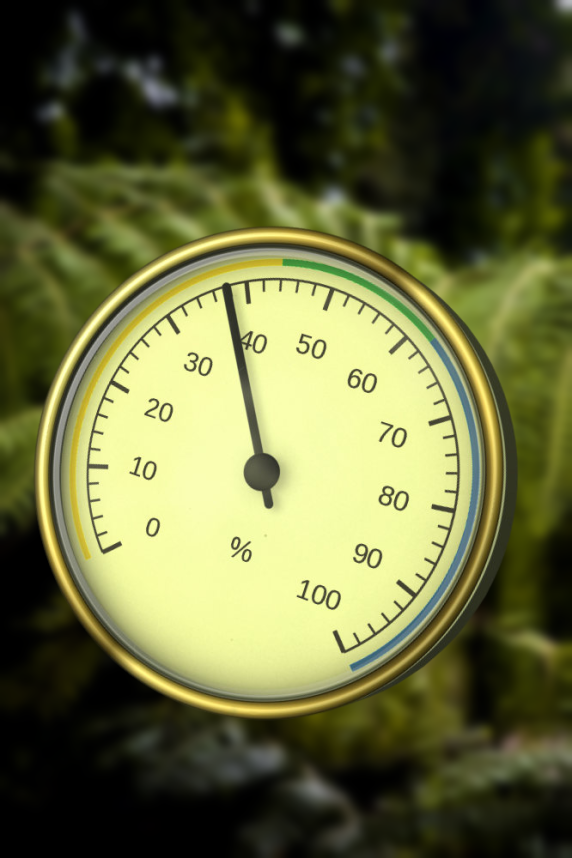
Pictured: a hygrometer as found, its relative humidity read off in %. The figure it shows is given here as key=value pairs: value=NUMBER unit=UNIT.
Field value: value=38 unit=%
